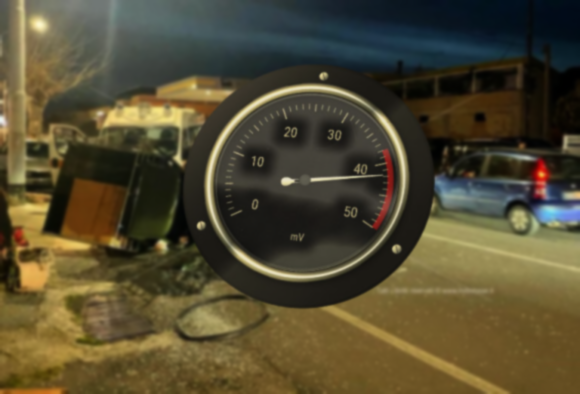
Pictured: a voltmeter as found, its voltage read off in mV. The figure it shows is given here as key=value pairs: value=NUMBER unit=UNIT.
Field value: value=42 unit=mV
